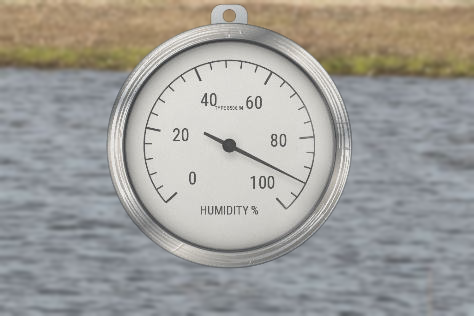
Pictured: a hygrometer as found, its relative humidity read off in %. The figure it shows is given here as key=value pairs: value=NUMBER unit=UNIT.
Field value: value=92 unit=%
